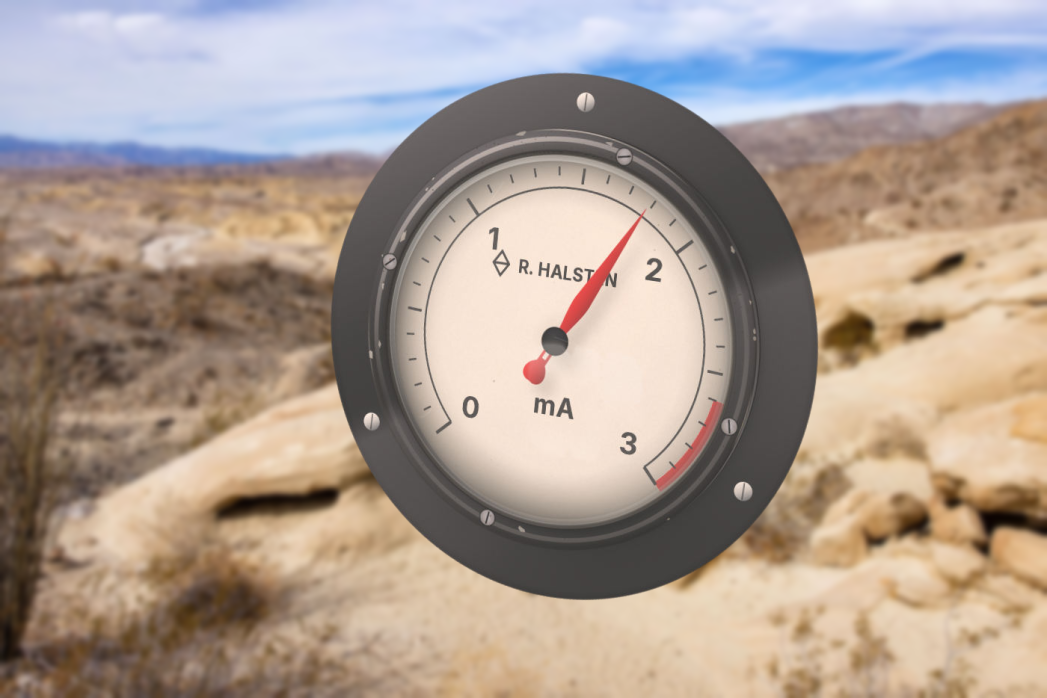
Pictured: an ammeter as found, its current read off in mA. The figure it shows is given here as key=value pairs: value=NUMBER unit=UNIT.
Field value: value=1.8 unit=mA
